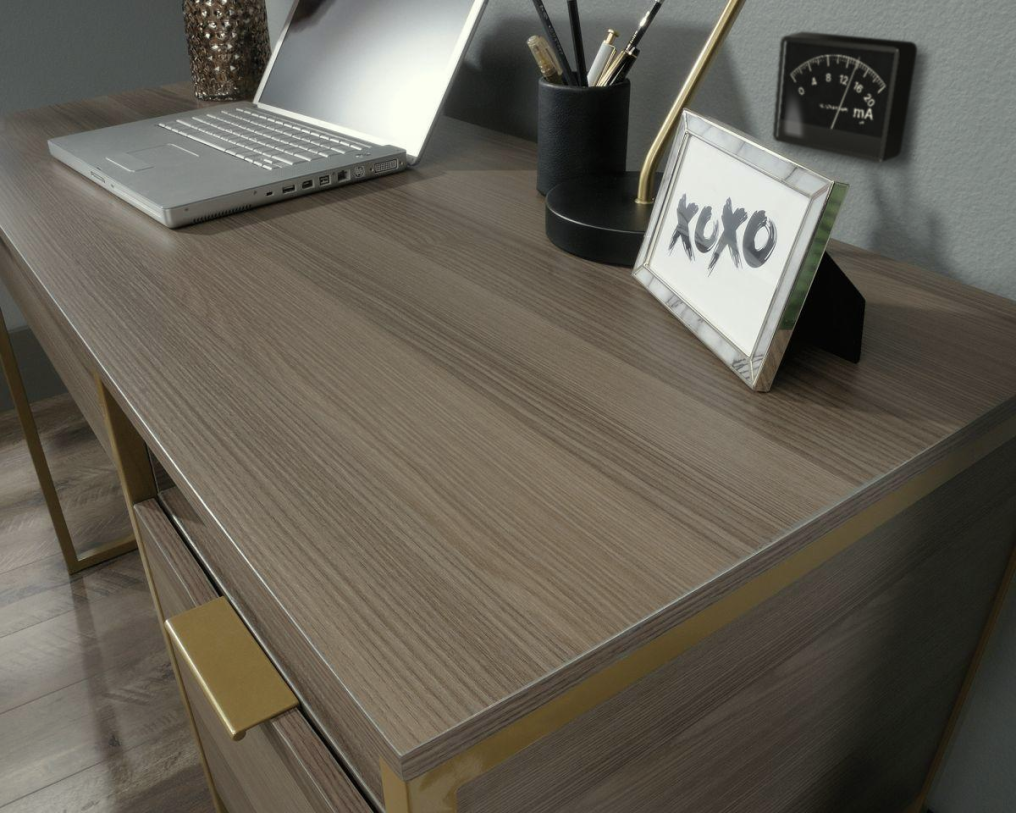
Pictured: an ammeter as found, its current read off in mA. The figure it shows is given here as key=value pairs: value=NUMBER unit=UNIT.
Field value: value=14 unit=mA
